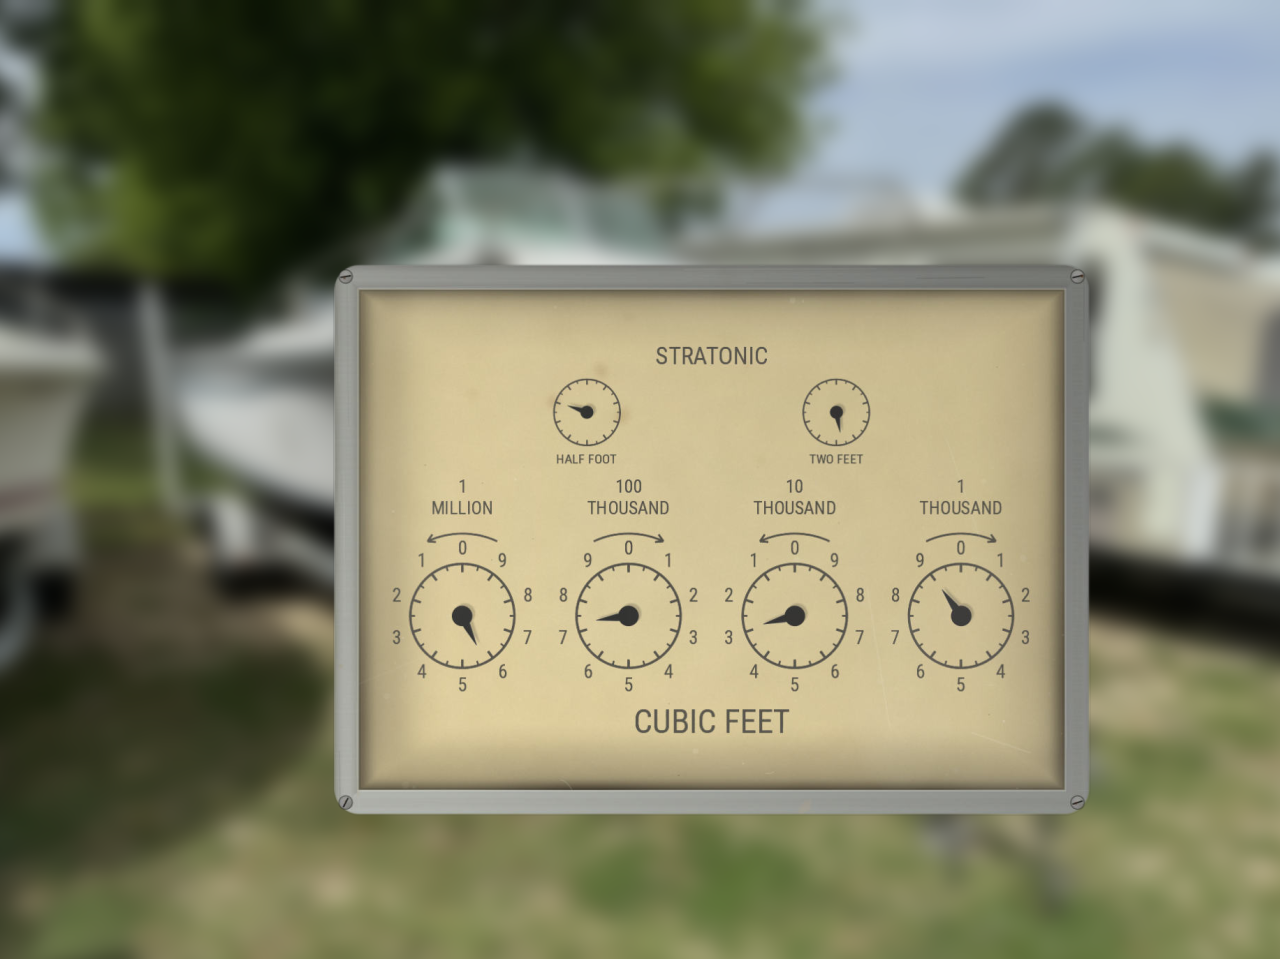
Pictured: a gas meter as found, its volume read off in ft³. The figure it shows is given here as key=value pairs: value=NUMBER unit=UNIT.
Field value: value=572900 unit=ft³
